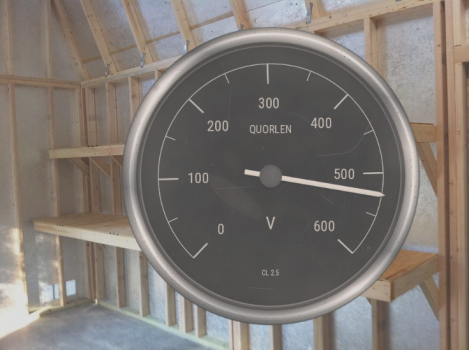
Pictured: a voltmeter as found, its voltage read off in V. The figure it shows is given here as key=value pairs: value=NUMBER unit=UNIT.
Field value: value=525 unit=V
